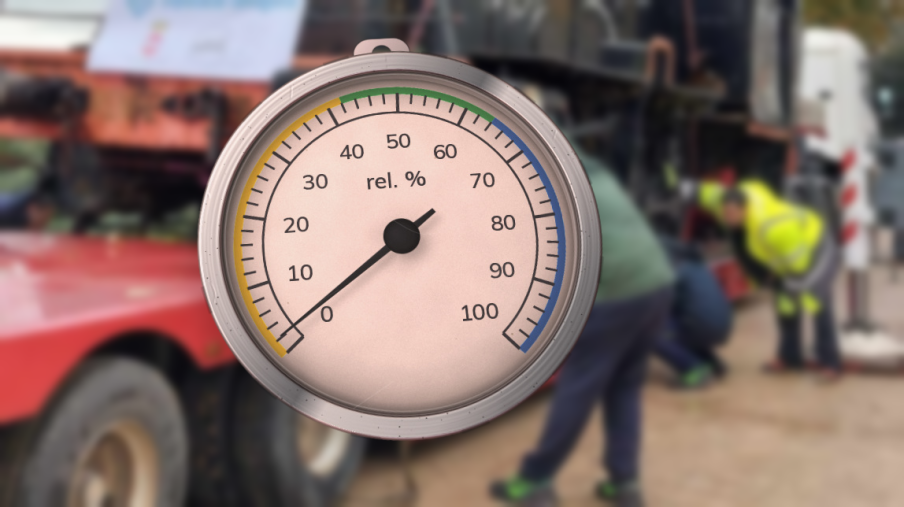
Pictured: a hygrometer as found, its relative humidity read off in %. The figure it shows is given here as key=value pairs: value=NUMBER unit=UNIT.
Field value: value=2 unit=%
